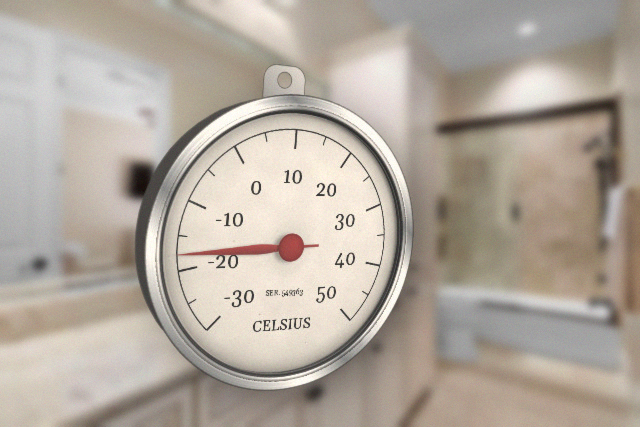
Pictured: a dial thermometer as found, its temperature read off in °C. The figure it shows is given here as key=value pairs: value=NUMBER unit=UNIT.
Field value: value=-17.5 unit=°C
